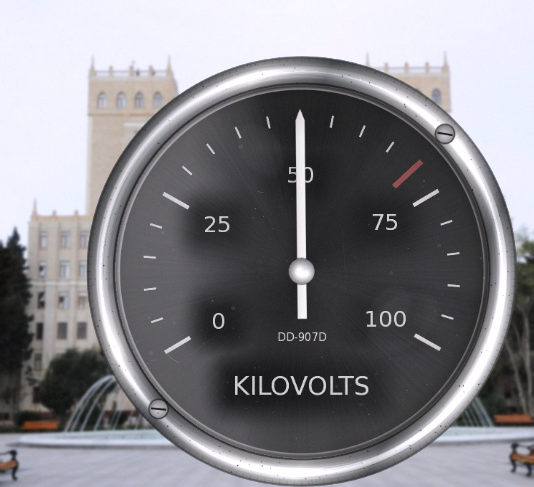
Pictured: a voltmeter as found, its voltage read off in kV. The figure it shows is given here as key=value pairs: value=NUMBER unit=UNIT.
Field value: value=50 unit=kV
